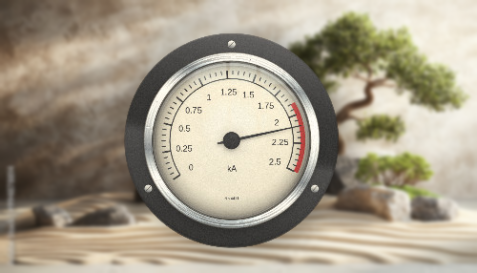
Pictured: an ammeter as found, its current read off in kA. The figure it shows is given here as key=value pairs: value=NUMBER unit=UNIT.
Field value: value=2.1 unit=kA
